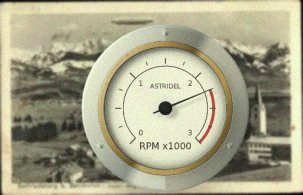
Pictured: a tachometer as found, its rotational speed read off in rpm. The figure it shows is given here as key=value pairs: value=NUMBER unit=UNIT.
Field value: value=2250 unit=rpm
